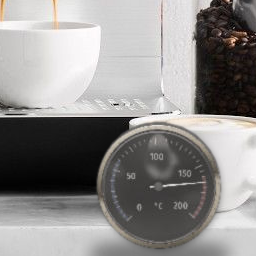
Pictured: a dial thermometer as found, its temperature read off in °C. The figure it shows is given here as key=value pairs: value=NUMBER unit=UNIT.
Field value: value=165 unit=°C
